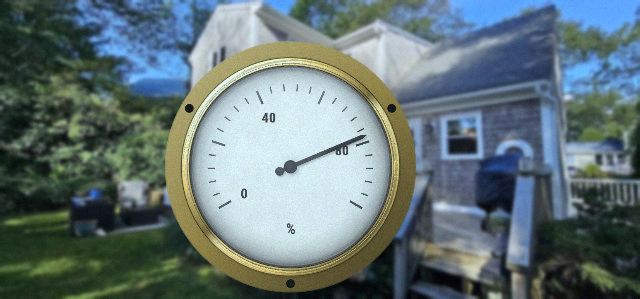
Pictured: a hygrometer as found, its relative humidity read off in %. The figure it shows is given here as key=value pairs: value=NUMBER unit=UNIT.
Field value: value=78 unit=%
